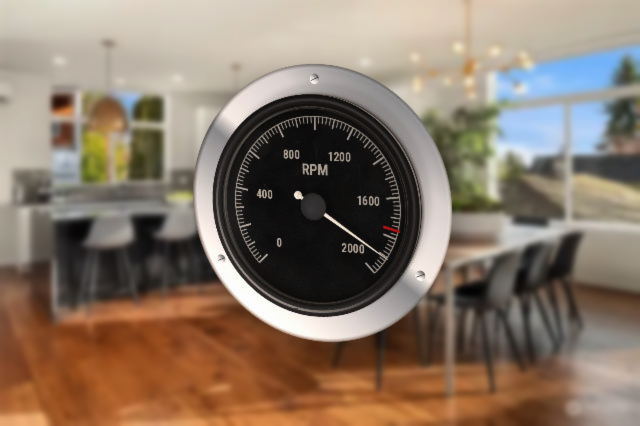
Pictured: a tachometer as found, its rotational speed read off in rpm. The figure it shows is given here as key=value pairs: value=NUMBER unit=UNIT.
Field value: value=1900 unit=rpm
